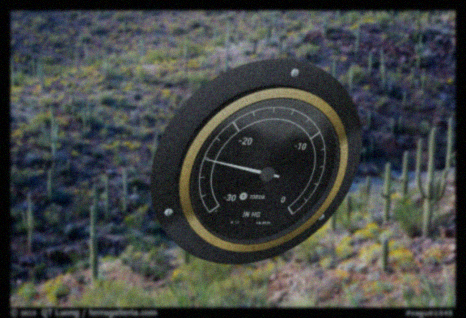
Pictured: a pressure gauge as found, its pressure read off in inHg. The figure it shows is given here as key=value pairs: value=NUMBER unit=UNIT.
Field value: value=-24 unit=inHg
